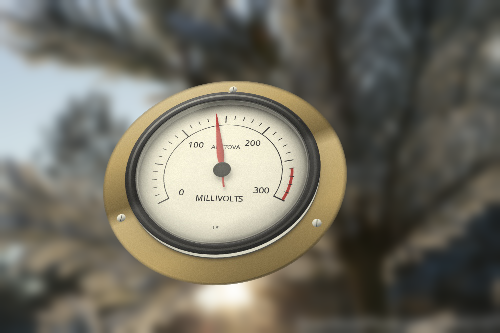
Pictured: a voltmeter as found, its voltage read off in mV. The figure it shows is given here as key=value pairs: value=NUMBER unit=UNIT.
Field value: value=140 unit=mV
